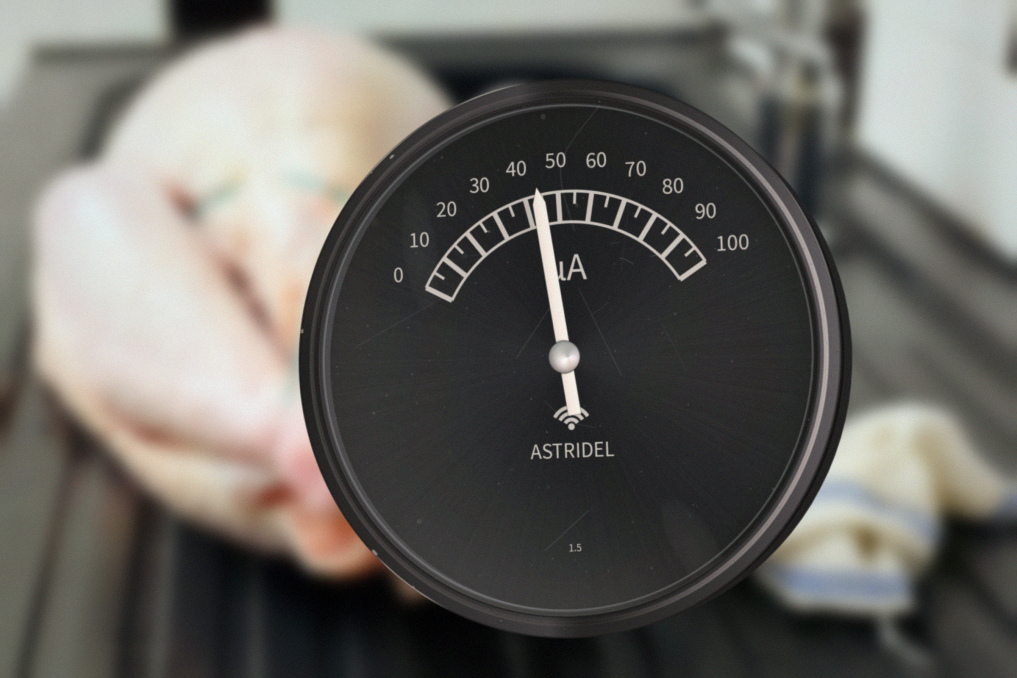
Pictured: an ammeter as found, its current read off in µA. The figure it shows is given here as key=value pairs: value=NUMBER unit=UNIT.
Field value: value=45 unit=µA
